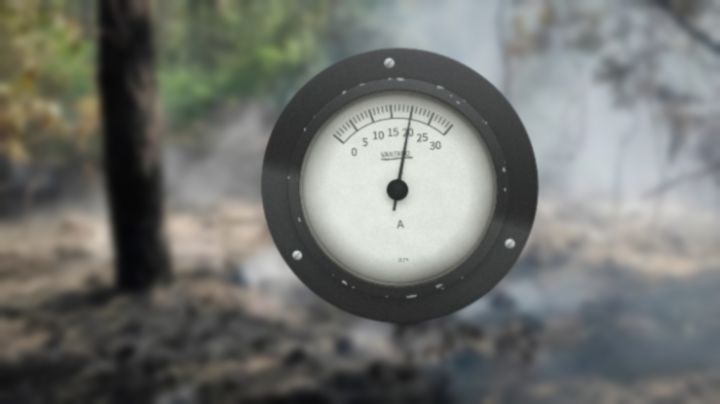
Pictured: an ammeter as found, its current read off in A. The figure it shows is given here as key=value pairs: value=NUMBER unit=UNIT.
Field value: value=20 unit=A
